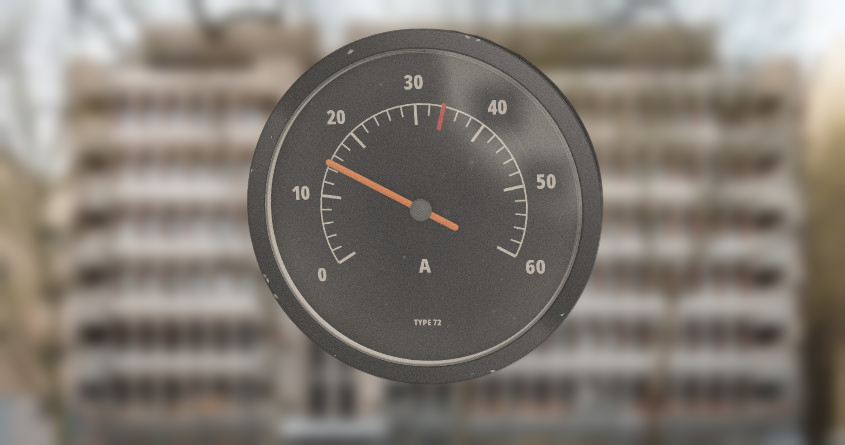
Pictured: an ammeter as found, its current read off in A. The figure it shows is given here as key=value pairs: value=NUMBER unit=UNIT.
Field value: value=15 unit=A
